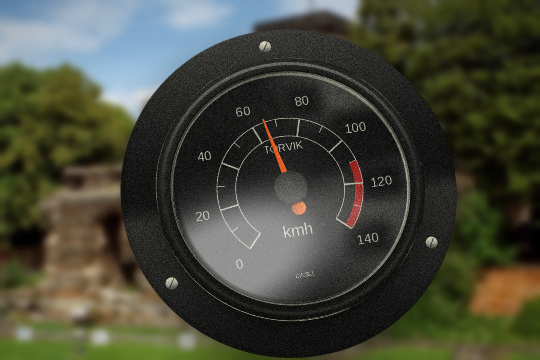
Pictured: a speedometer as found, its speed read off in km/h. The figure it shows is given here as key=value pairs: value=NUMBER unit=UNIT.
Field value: value=65 unit=km/h
